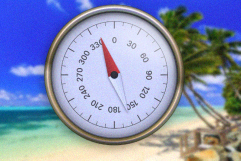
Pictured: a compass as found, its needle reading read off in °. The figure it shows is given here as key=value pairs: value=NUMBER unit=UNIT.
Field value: value=340 unit=°
